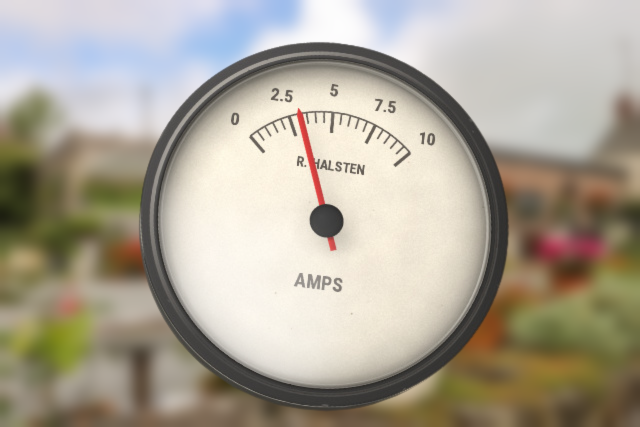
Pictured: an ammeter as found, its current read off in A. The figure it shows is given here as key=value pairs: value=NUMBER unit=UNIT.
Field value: value=3 unit=A
